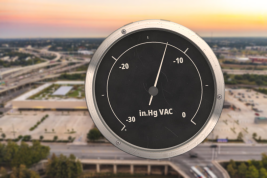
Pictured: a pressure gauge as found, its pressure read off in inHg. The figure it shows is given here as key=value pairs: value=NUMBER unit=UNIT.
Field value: value=-12.5 unit=inHg
